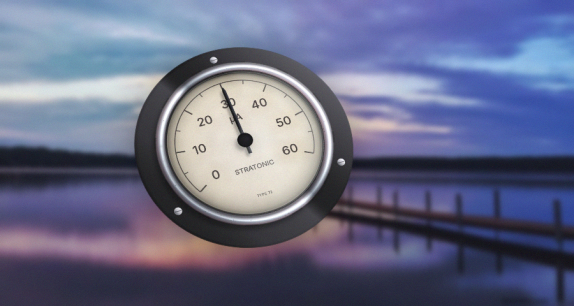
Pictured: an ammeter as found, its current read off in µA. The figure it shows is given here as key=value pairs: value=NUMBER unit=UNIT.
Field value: value=30 unit=µA
